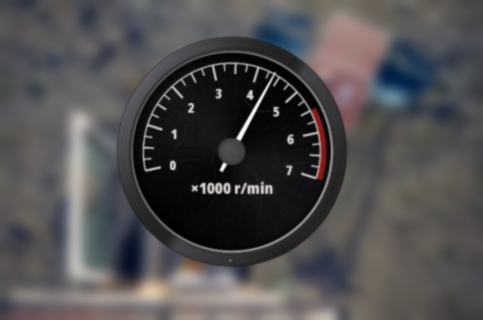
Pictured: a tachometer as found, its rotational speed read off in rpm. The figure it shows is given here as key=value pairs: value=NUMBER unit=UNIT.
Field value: value=4375 unit=rpm
